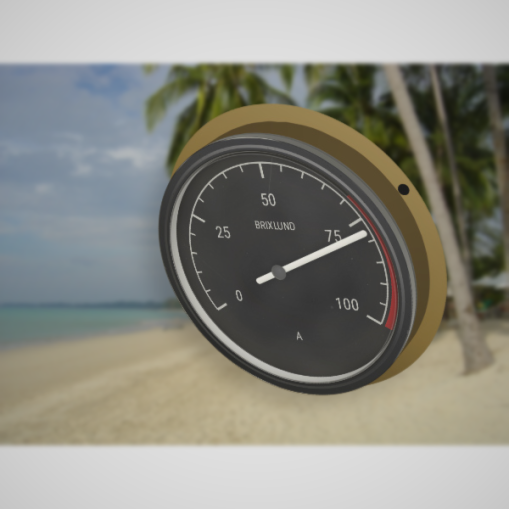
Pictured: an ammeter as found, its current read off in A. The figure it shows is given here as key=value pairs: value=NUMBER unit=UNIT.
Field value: value=77.5 unit=A
